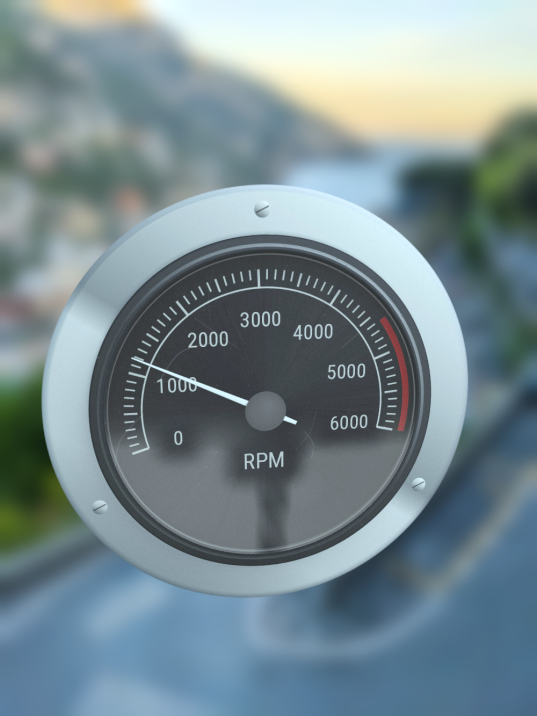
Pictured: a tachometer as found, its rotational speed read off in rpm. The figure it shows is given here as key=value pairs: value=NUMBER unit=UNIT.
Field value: value=1200 unit=rpm
